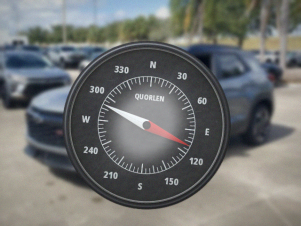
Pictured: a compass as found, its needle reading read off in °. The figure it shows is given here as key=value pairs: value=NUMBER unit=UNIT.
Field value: value=110 unit=°
